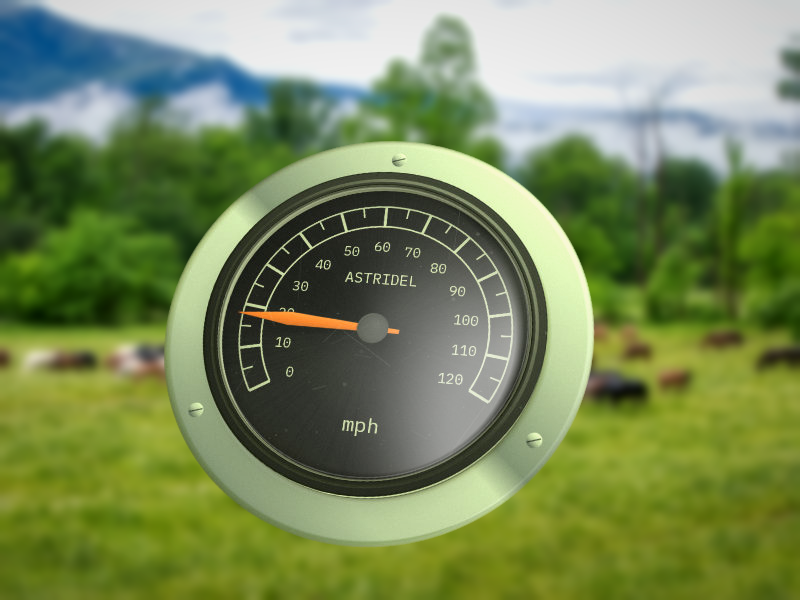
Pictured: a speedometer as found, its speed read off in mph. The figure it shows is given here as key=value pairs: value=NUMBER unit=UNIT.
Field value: value=17.5 unit=mph
